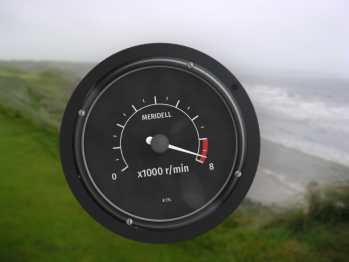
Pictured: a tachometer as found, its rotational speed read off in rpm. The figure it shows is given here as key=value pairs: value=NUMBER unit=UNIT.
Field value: value=7750 unit=rpm
